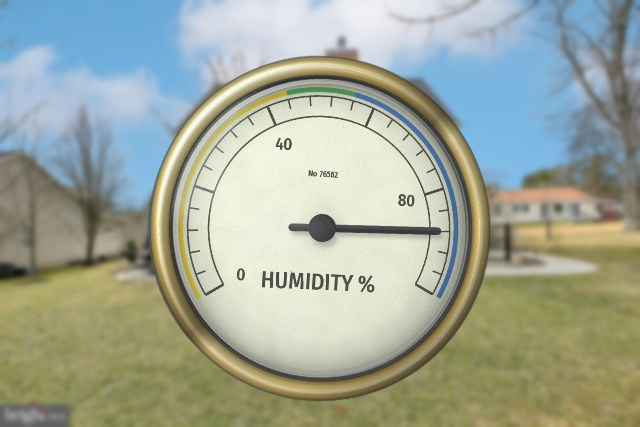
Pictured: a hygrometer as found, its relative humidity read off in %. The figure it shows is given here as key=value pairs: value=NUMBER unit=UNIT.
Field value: value=88 unit=%
